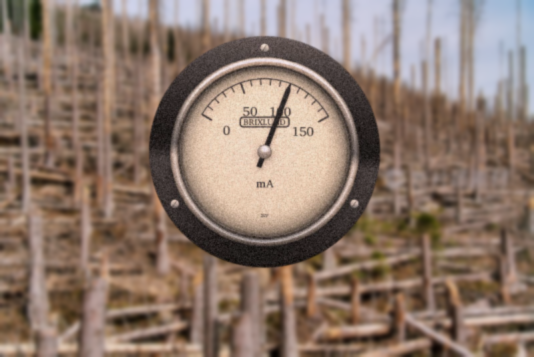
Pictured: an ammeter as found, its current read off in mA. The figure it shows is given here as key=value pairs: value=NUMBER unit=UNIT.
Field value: value=100 unit=mA
